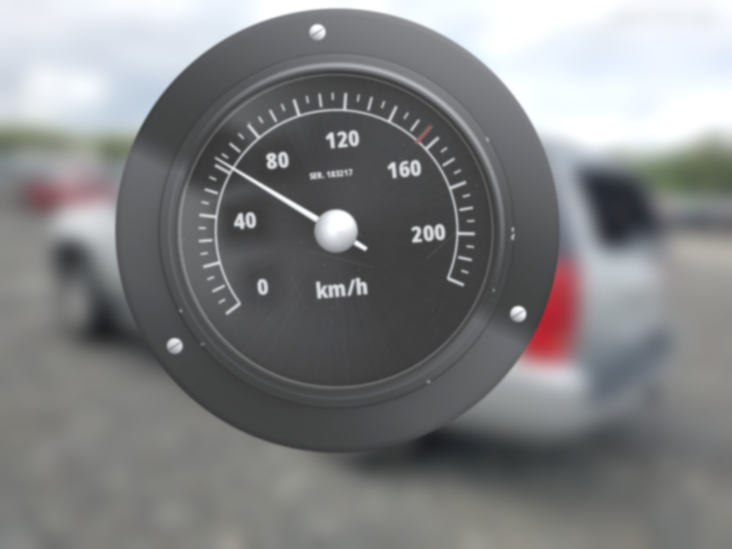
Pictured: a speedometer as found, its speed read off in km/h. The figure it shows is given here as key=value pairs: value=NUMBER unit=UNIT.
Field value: value=62.5 unit=km/h
